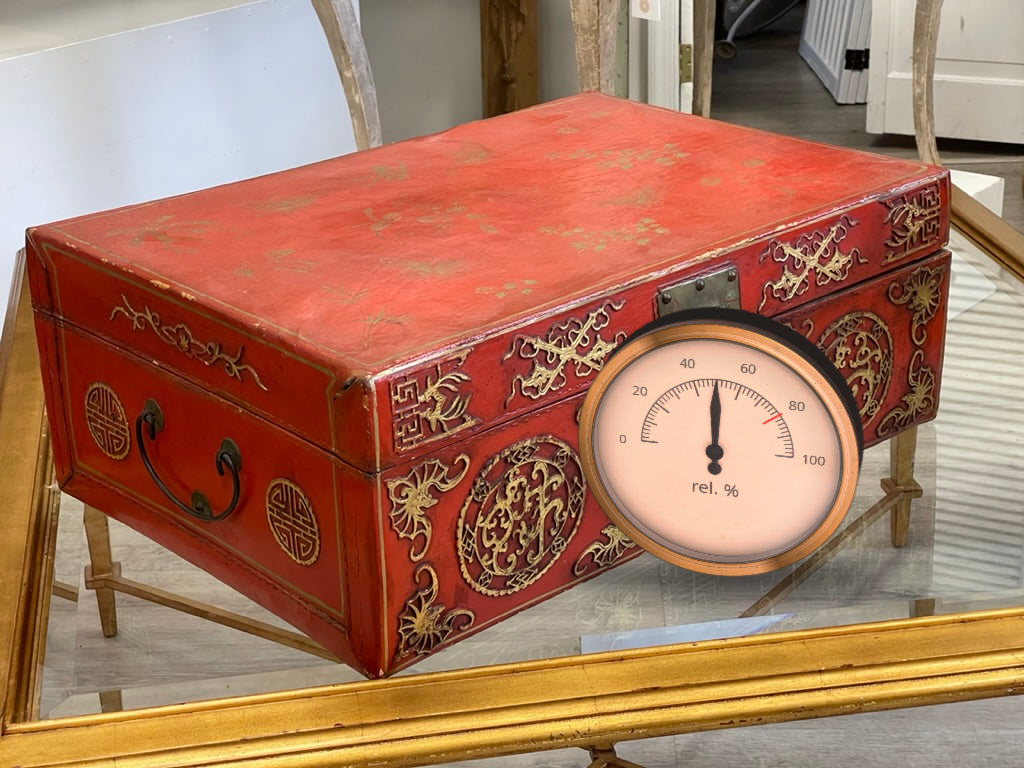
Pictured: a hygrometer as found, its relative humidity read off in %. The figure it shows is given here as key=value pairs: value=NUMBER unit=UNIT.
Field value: value=50 unit=%
